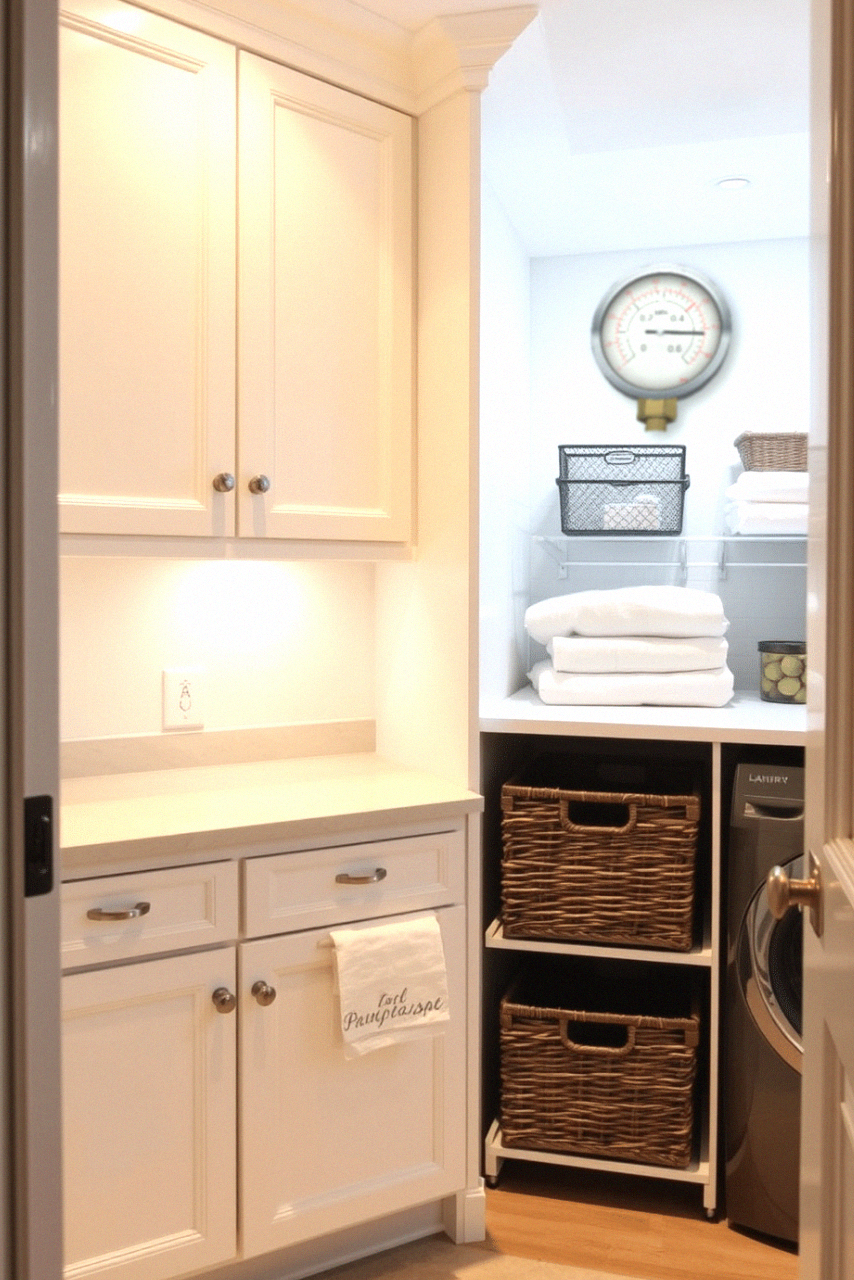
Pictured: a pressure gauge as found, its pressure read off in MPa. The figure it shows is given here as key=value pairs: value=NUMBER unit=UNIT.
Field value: value=0.5 unit=MPa
